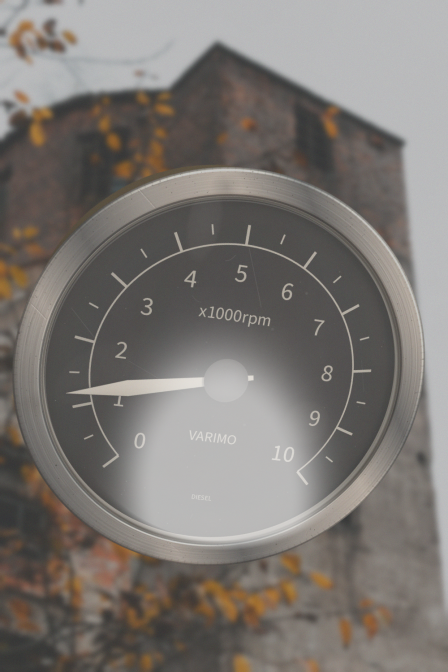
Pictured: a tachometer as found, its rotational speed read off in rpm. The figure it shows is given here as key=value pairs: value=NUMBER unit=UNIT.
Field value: value=1250 unit=rpm
